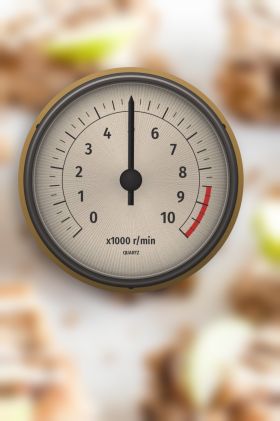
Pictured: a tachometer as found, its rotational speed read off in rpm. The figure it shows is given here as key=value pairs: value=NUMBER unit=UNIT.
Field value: value=5000 unit=rpm
